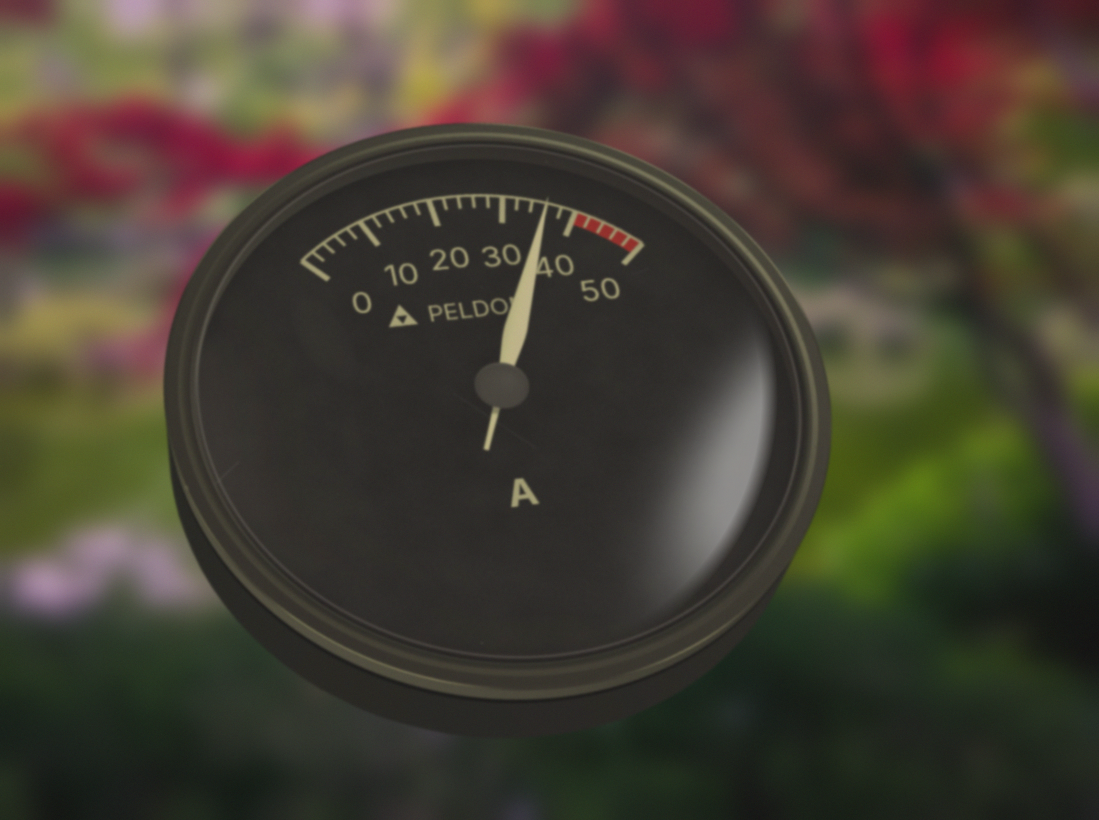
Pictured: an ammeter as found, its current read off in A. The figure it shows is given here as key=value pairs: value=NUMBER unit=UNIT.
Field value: value=36 unit=A
